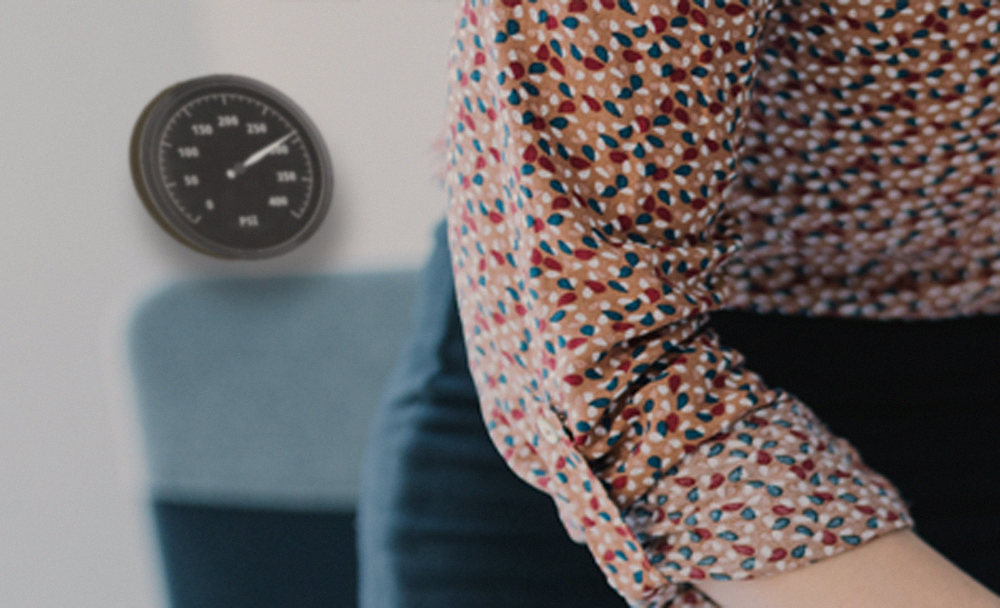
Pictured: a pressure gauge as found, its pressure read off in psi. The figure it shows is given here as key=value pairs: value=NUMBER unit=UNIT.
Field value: value=290 unit=psi
